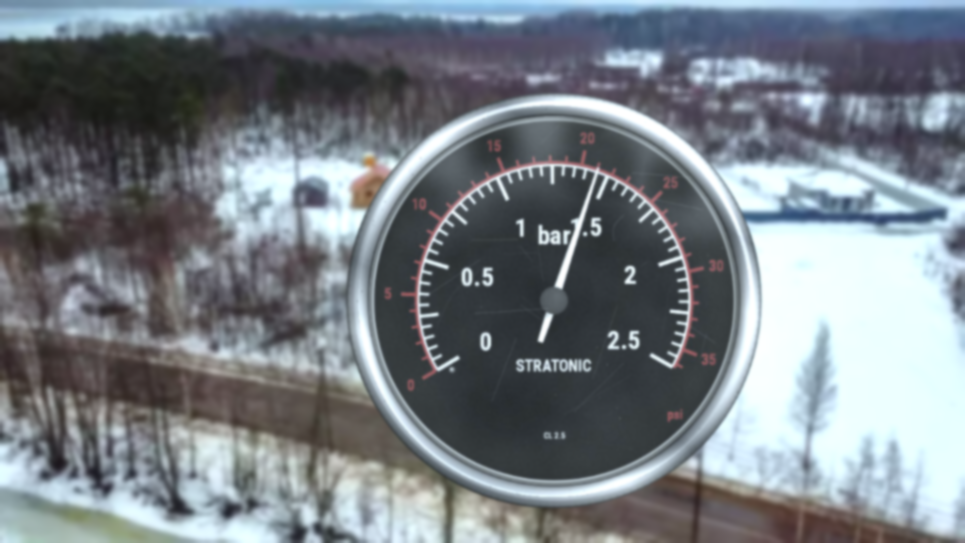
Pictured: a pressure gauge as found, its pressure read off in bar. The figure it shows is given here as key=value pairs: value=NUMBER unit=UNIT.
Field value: value=1.45 unit=bar
